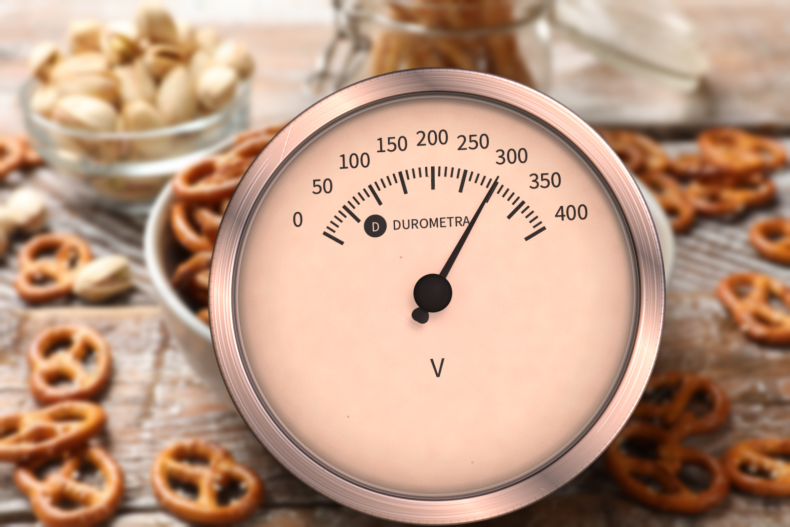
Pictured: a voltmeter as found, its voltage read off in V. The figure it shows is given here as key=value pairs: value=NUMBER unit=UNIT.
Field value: value=300 unit=V
